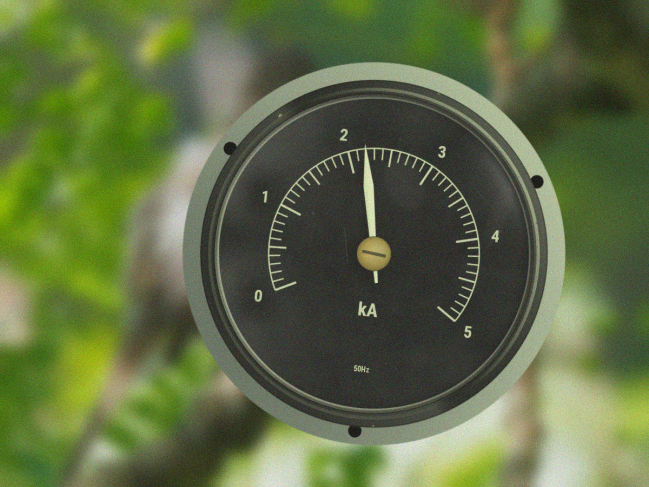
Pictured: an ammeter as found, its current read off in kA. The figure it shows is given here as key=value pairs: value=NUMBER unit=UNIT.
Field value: value=2.2 unit=kA
